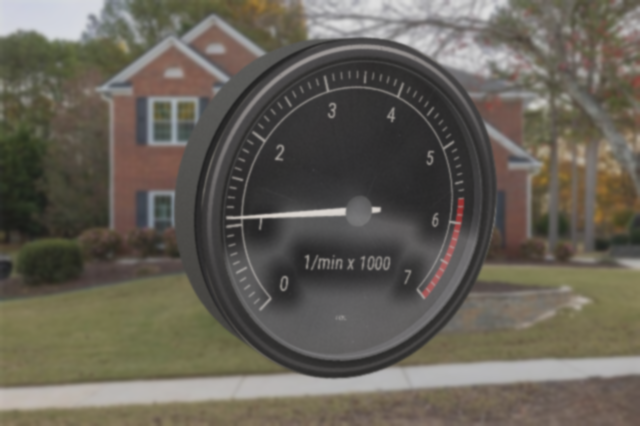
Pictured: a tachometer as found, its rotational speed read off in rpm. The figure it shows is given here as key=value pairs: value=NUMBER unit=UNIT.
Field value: value=1100 unit=rpm
